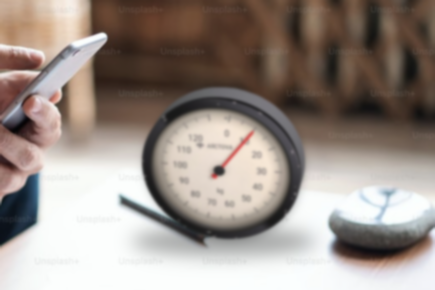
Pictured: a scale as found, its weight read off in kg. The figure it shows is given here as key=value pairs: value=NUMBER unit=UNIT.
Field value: value=10 unit=kg
